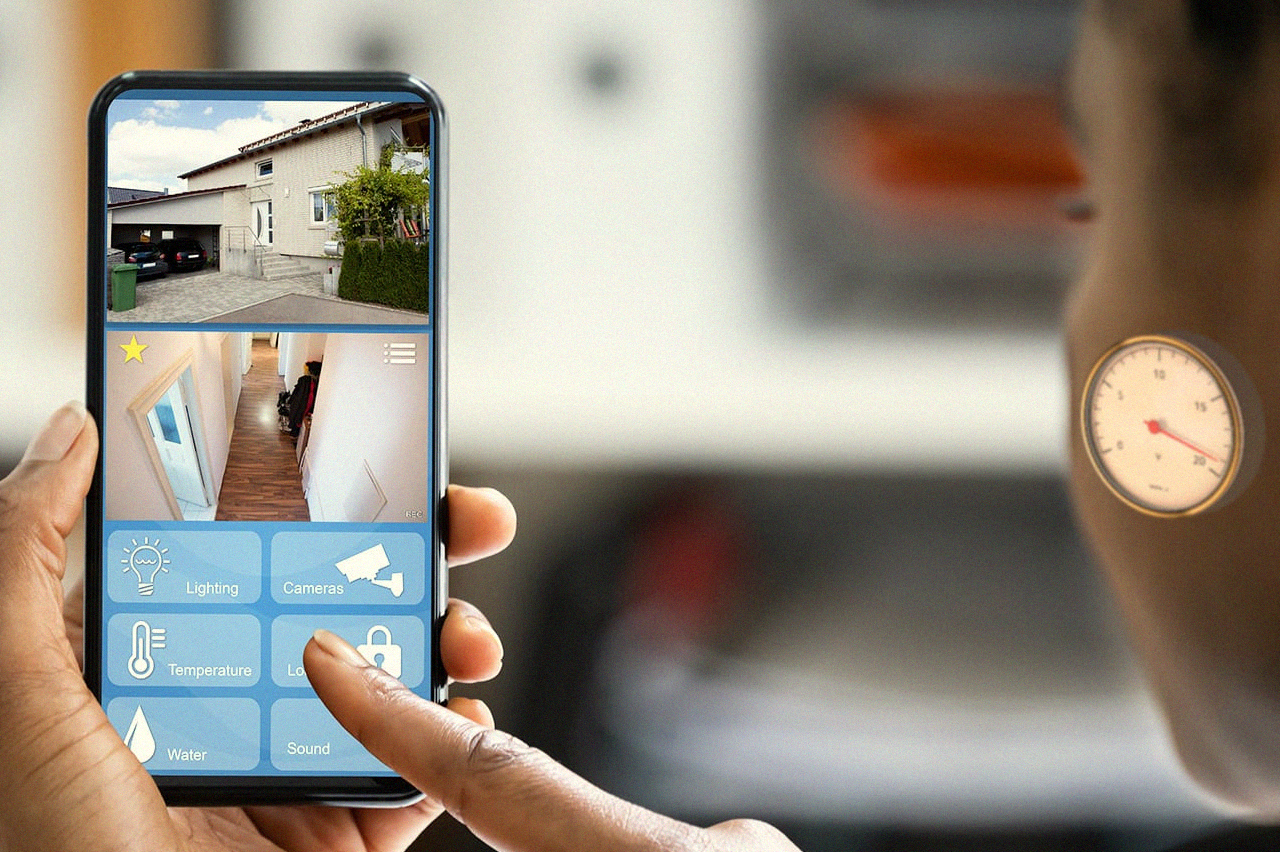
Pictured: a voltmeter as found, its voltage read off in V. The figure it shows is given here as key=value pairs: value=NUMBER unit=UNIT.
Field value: value=19 unit=V
